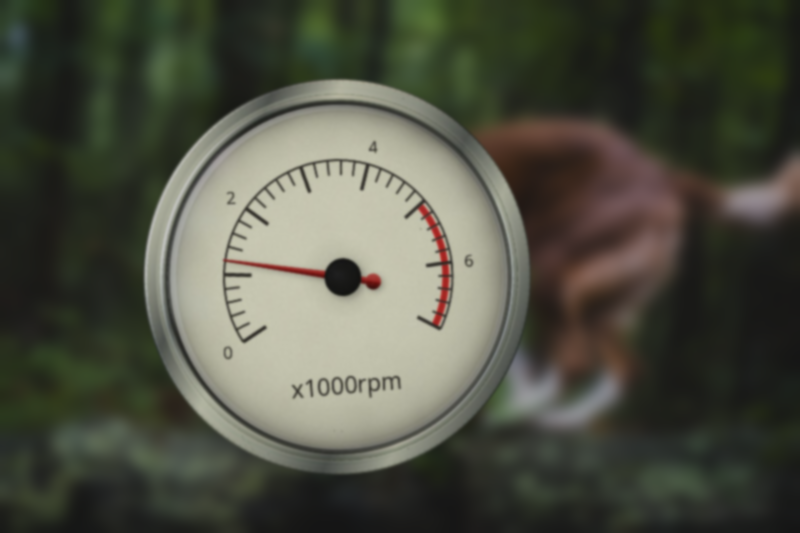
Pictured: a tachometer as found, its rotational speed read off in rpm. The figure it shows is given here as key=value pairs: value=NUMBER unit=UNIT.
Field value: value=1200 unit=rpm
